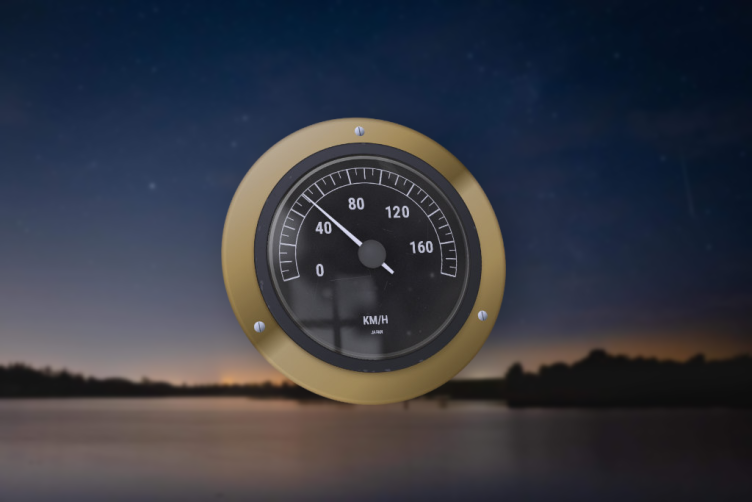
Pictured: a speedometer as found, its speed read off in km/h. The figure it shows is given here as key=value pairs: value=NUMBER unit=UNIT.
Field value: value=50 unit=km/h
